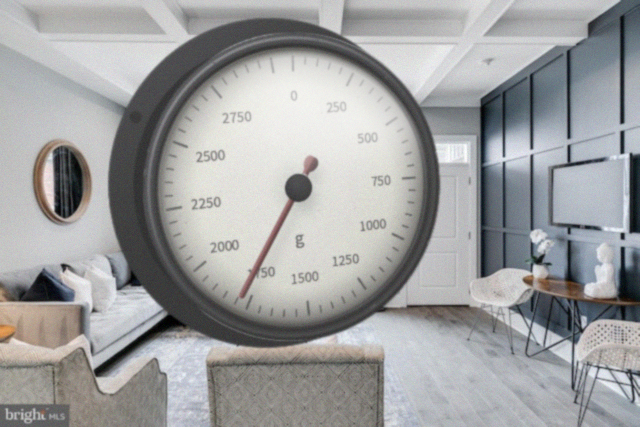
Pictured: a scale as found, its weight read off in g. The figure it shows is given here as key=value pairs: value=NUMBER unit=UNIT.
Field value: value=1800 unit=g
